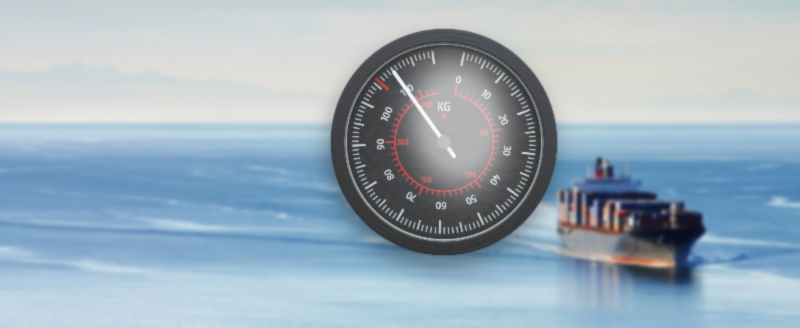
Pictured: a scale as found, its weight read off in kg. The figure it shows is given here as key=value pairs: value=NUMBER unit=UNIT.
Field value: value=110 unit=kg
